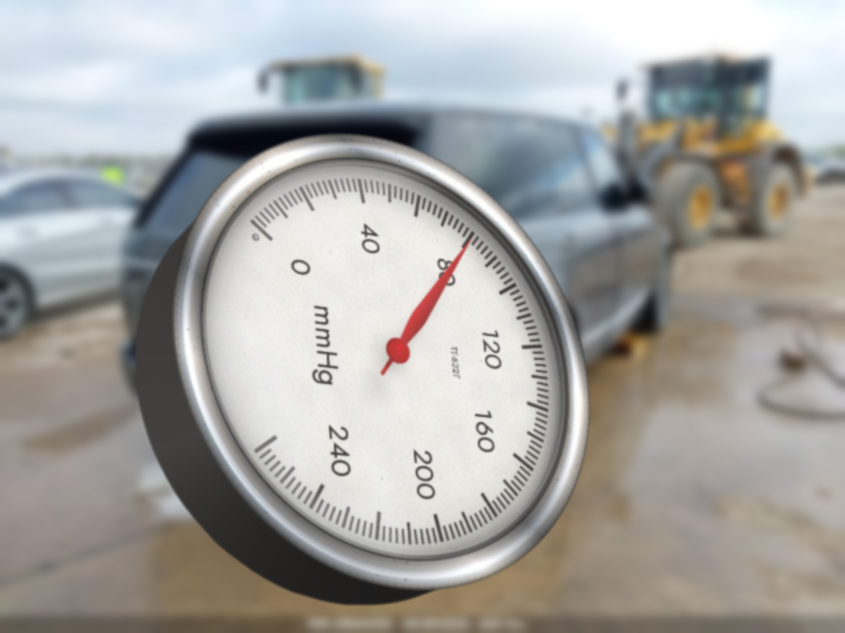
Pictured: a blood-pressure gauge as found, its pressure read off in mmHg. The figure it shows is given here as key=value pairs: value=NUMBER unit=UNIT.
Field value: value=80 unit=mmHg
